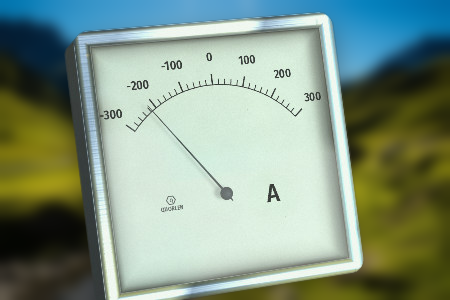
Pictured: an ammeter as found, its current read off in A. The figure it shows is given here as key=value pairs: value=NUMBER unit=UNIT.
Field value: value=-220 unit=A
